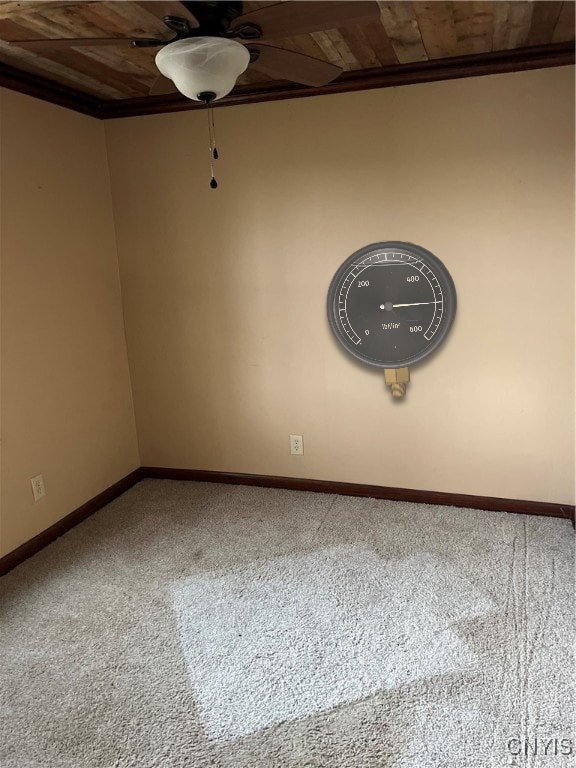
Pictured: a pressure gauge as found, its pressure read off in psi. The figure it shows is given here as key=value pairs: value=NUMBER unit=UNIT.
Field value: value=500 unit=psi
